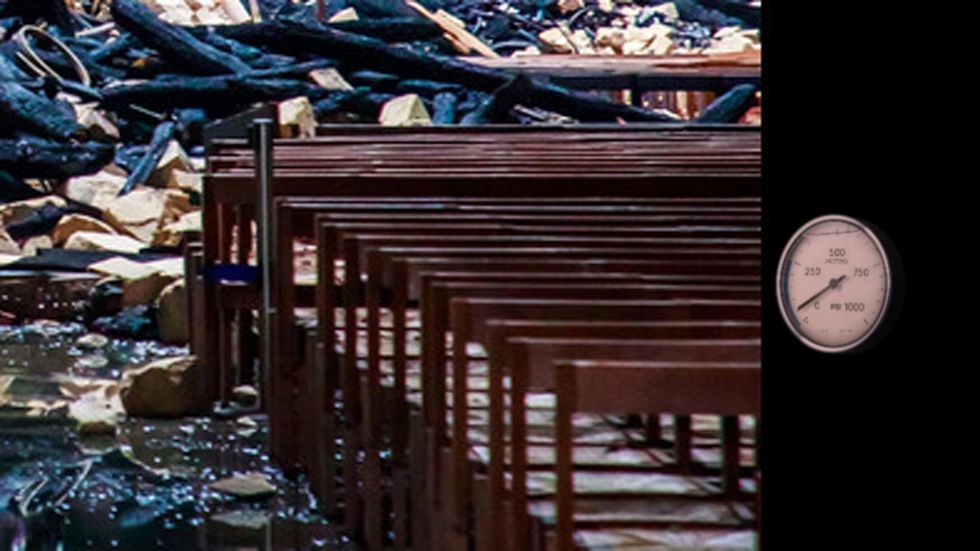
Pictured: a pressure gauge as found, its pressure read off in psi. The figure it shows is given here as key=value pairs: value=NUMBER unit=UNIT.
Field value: value=50 unit=psi
